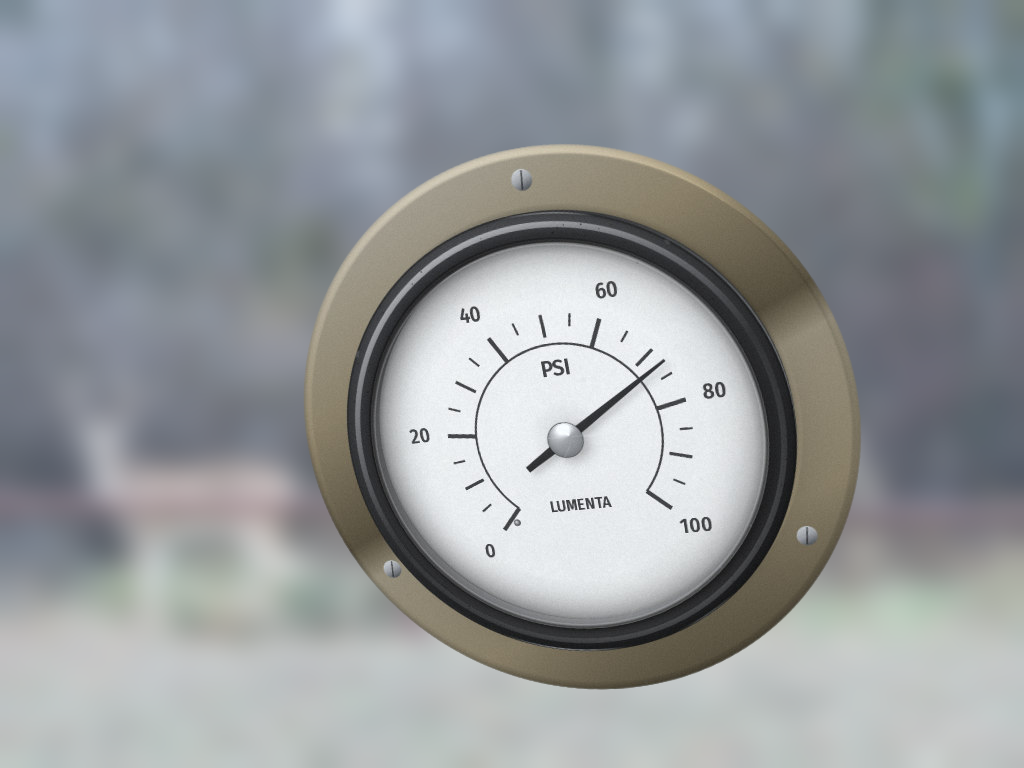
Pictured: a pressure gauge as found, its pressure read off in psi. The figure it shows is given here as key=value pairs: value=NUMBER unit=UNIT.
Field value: value=72.5 unit=psi
